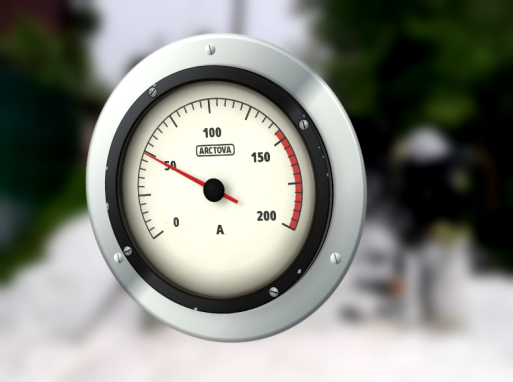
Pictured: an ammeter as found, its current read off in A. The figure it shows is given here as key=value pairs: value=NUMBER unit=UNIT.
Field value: value=50 unit=A
